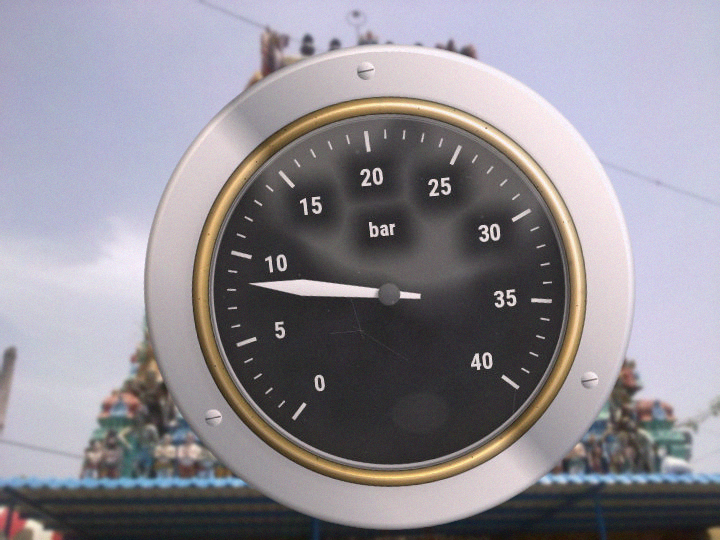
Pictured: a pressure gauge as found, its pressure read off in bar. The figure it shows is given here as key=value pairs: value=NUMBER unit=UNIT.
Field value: value=8.5 unit=bar
